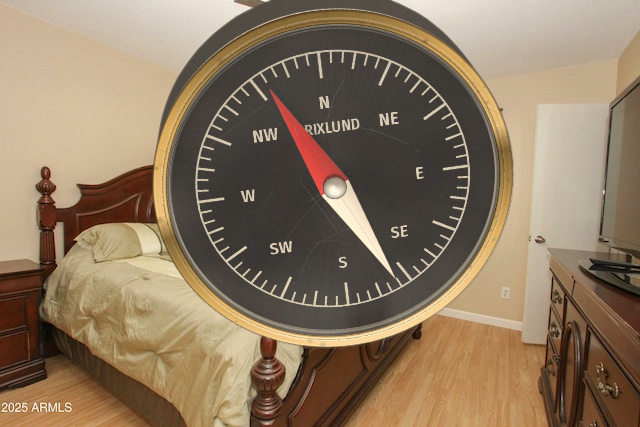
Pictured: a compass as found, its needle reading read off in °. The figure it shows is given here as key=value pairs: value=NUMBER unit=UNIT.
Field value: value=335 unit=°
